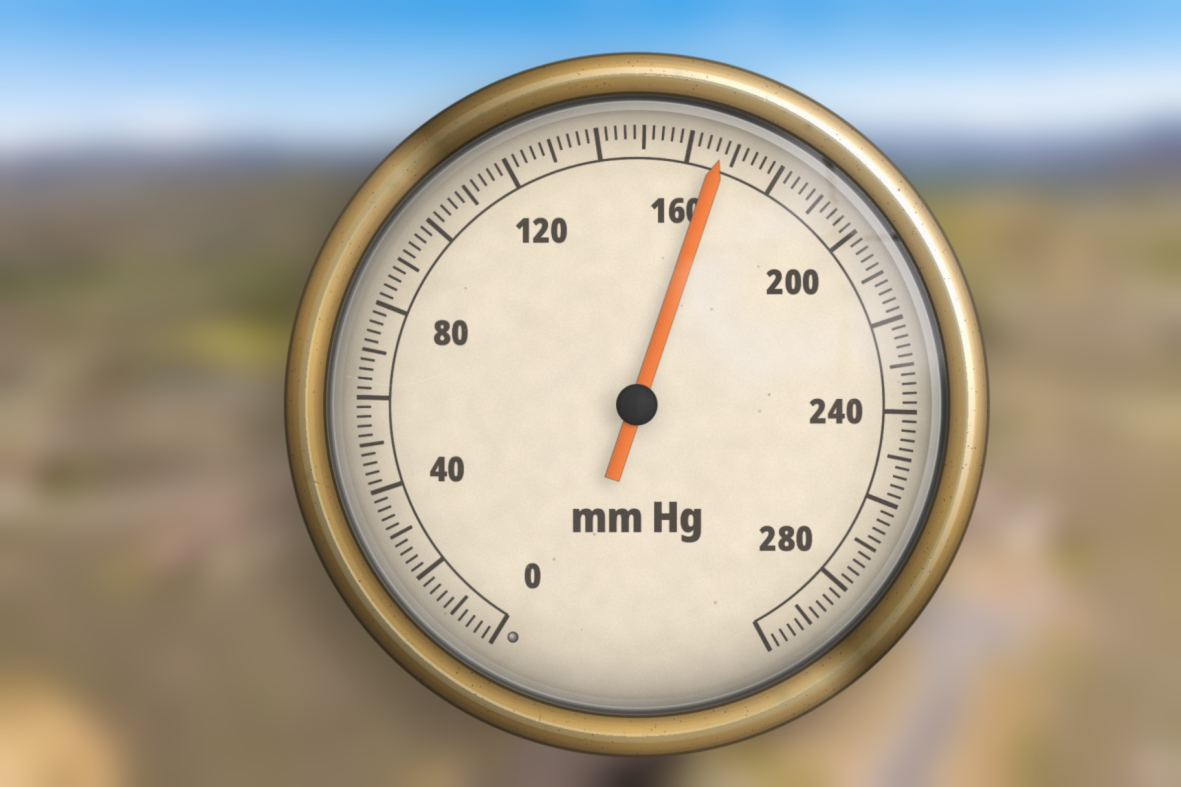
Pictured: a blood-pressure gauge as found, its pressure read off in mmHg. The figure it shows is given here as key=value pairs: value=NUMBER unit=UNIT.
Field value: value=167 unit=mmHg
